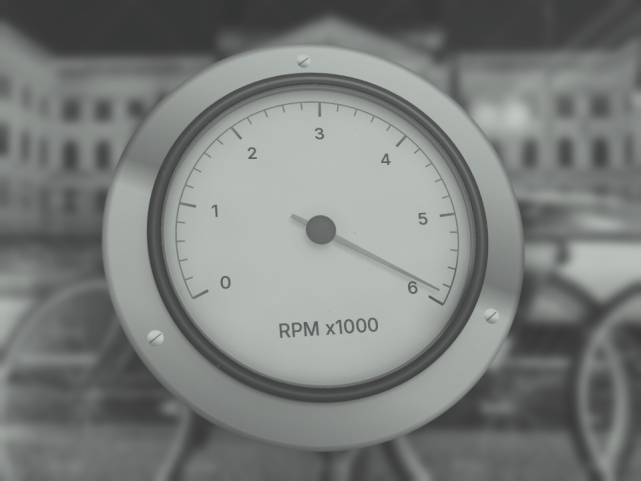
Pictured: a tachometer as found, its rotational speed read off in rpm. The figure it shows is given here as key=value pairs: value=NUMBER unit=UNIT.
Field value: value=5900 unit=rpm
